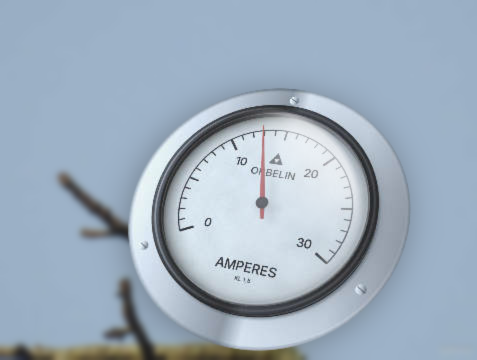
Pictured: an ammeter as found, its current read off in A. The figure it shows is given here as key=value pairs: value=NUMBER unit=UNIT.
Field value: value=13 unit=A
